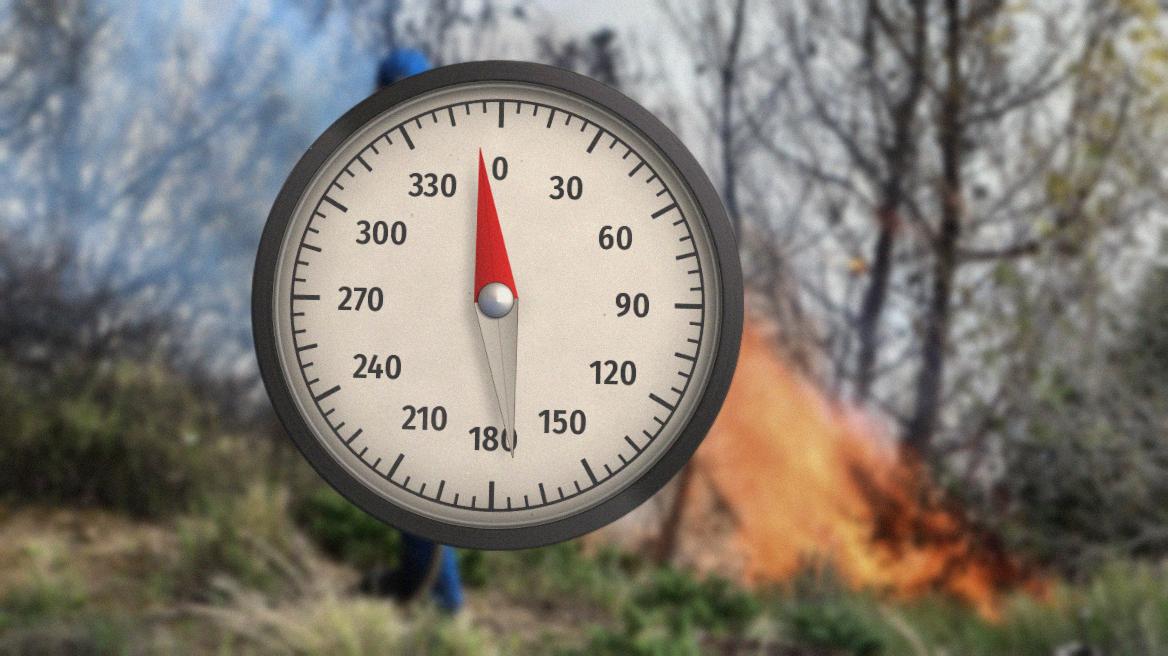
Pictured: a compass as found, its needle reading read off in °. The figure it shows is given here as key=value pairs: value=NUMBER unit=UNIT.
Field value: value=352.5 unit=°
